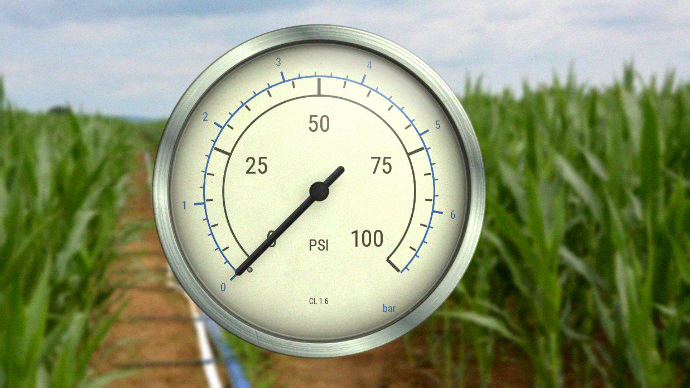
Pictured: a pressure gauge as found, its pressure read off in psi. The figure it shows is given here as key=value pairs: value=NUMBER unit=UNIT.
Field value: value=0 unit=psi
